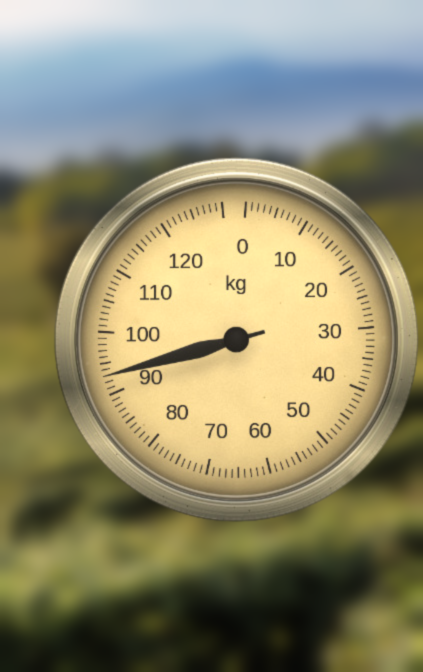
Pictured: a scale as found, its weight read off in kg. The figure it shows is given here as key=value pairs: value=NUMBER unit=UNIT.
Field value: value=93 unit=kg
